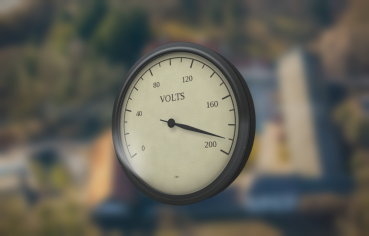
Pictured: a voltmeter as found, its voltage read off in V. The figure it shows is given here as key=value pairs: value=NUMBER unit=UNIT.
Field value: value=190 unit=V
